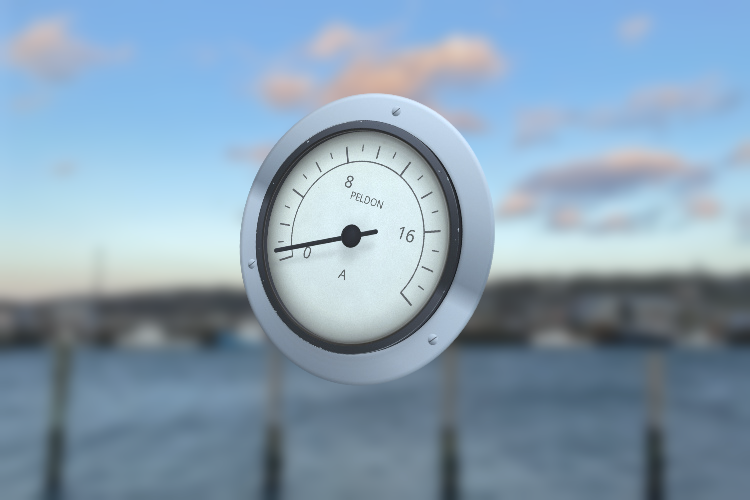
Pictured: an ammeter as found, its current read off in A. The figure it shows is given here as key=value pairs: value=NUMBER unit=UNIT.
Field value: value=0.5 unit=A
